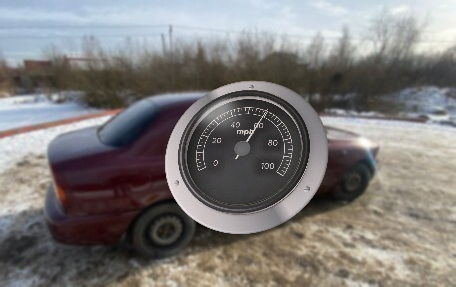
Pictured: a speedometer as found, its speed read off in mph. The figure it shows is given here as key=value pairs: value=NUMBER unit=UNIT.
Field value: value=60 unit=mph
